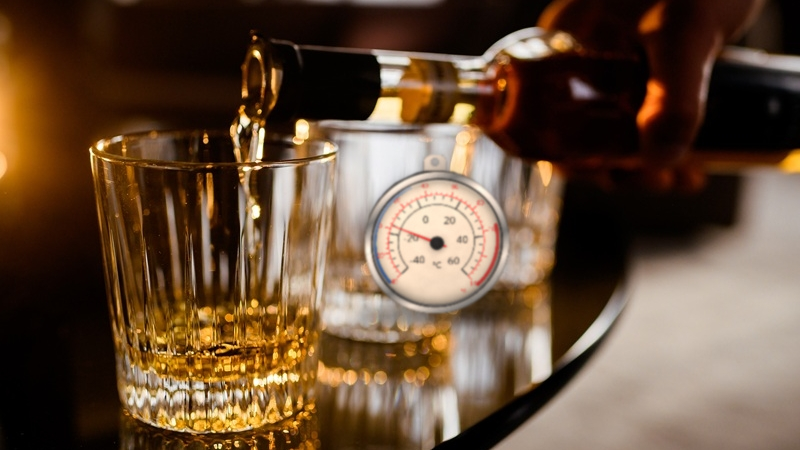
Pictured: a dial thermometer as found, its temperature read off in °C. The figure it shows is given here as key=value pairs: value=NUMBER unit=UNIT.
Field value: value=-16 unit=°C
